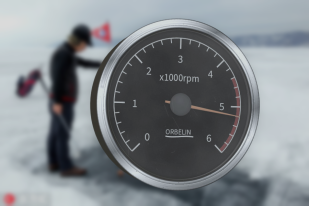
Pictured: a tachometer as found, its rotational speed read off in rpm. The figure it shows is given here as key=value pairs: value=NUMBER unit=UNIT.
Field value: value=5200 unit=rpm
